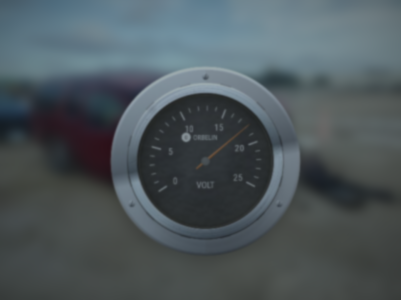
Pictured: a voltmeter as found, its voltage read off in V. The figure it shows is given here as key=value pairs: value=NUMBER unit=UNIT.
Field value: value=18 unit=V
